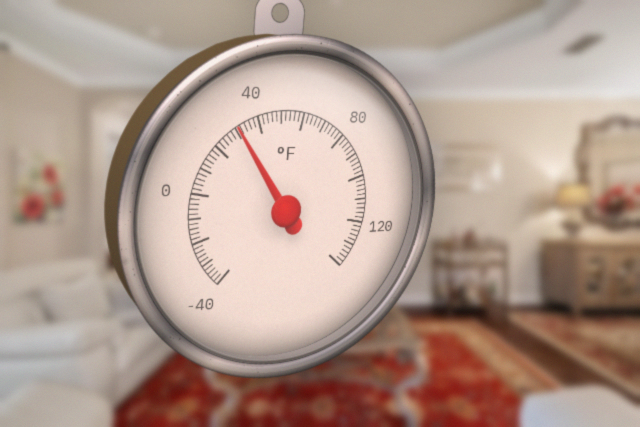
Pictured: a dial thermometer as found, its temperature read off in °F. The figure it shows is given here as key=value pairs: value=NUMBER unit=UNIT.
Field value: value=30 unit=°F
